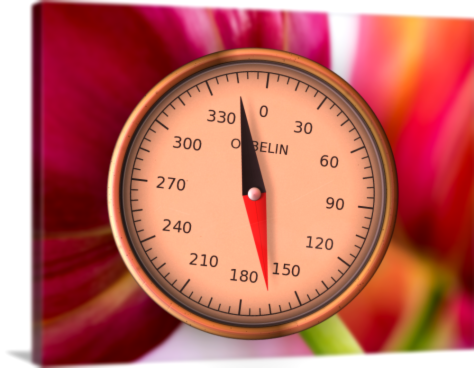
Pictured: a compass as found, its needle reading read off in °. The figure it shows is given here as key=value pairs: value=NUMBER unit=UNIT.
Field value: value=165 unit=°
